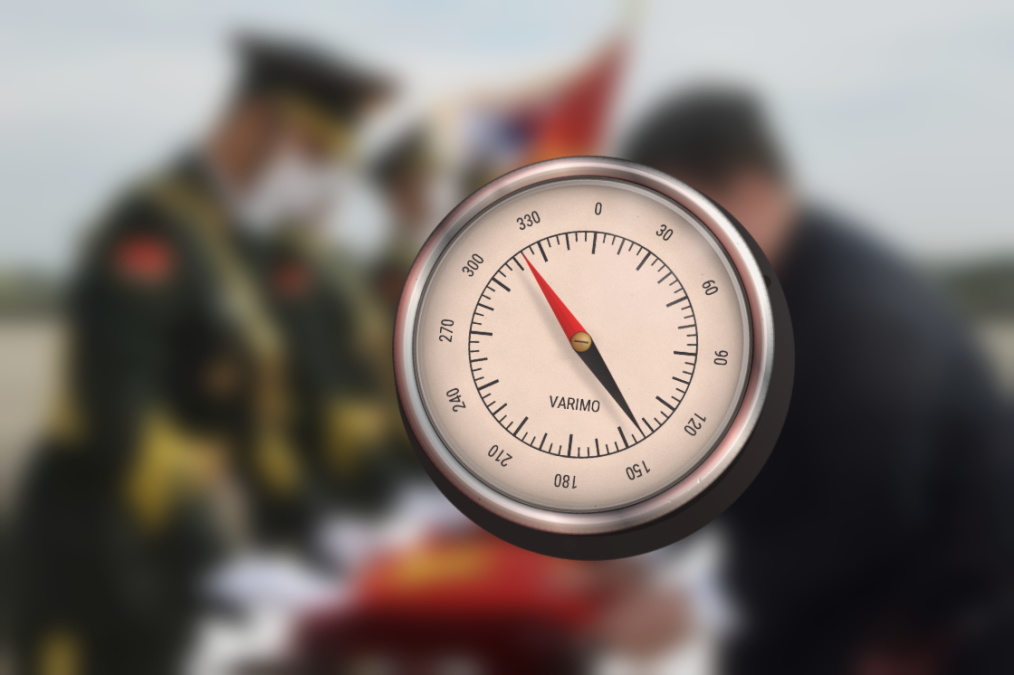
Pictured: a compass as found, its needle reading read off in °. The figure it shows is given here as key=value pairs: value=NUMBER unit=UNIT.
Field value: value=320 unit=°
